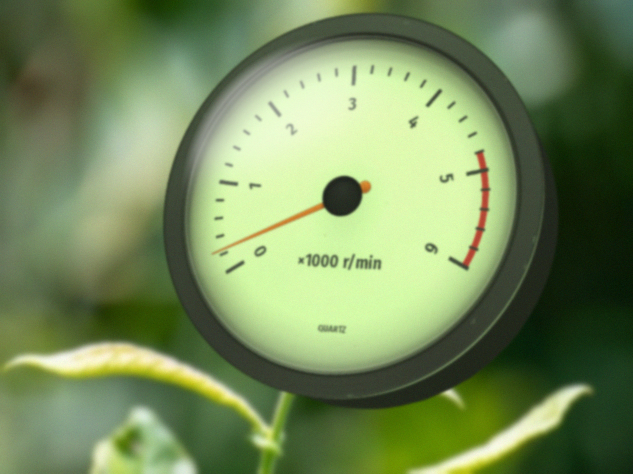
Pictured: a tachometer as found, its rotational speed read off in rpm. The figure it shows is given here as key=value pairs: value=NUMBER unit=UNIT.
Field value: value=200 unit=rpm
